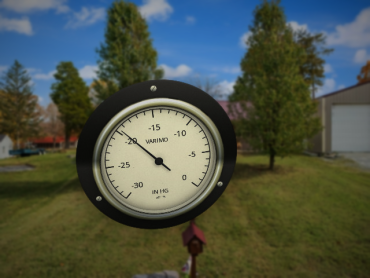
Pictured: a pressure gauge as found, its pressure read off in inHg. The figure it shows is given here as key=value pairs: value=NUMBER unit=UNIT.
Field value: value=-19.5 unit=inHg
